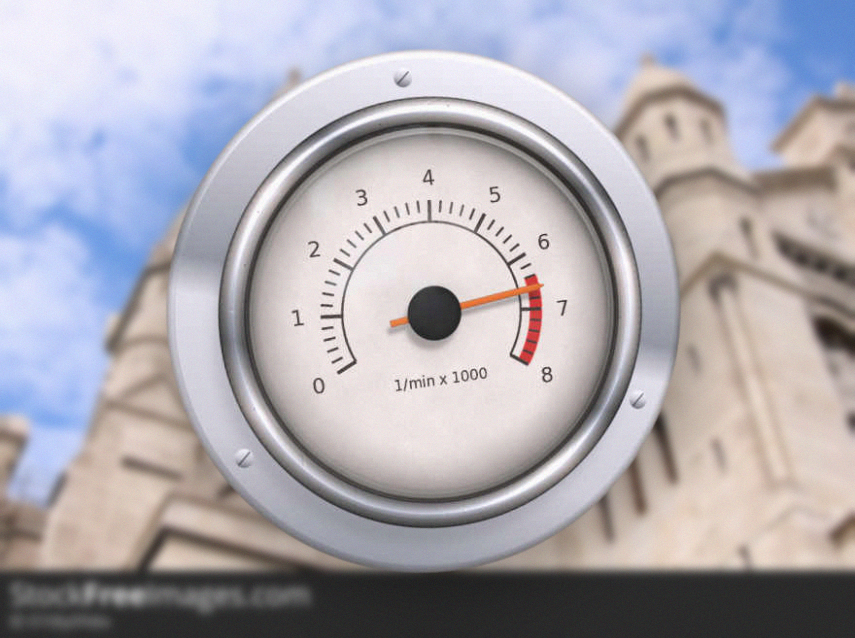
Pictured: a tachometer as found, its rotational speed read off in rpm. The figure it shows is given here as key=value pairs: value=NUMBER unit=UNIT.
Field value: value=6600 unit=rpm
